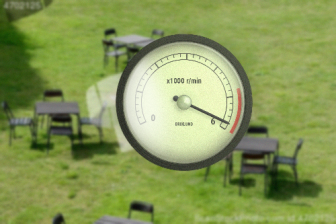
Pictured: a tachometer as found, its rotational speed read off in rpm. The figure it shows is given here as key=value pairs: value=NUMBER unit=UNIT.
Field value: value=5800 unit=rpm
